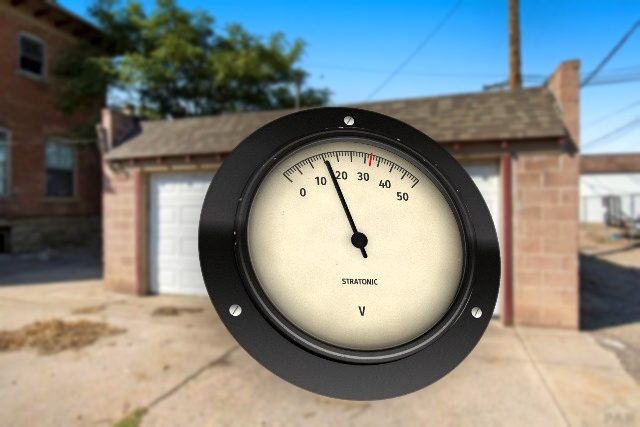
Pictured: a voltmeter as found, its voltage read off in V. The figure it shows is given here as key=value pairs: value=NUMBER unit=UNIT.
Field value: value=15 unit=V
